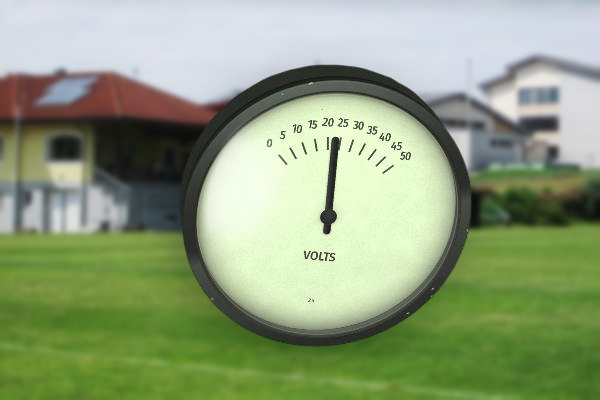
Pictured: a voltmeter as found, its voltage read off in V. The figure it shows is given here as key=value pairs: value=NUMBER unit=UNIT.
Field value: value=22.5 unit=V
